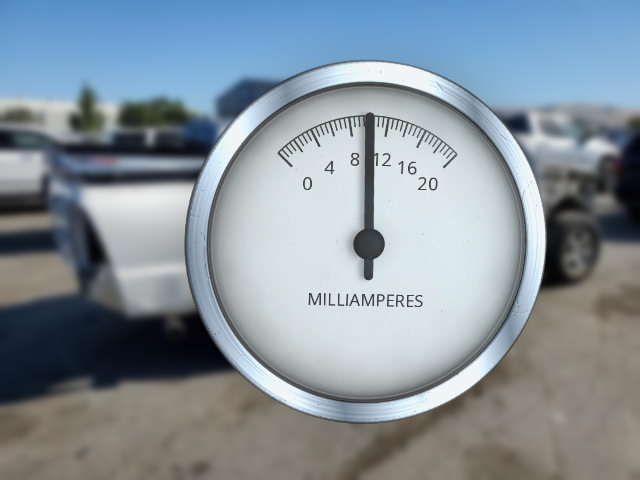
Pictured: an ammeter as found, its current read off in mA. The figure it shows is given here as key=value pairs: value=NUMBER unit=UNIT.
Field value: value=10 unit=mA
